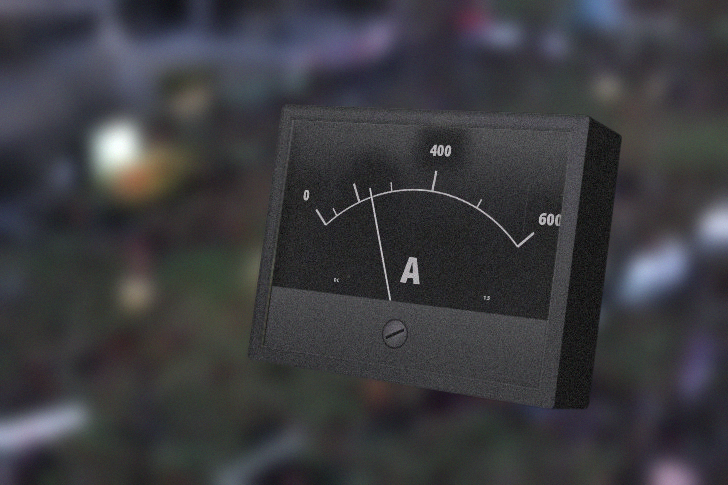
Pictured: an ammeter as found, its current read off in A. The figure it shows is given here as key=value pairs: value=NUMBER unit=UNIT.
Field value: value=250 unit=A
